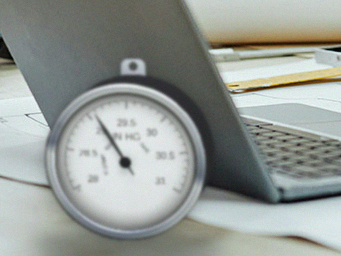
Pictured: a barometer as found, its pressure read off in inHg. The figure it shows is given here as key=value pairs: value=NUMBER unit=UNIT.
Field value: value=29.1 unit=inHg
